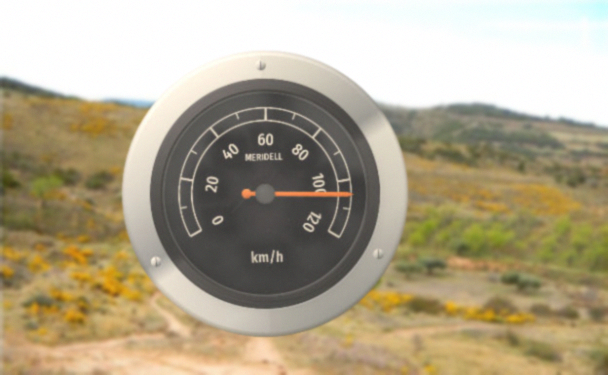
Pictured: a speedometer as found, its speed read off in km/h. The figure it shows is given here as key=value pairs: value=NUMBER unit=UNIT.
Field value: value=105 unit=km/h
